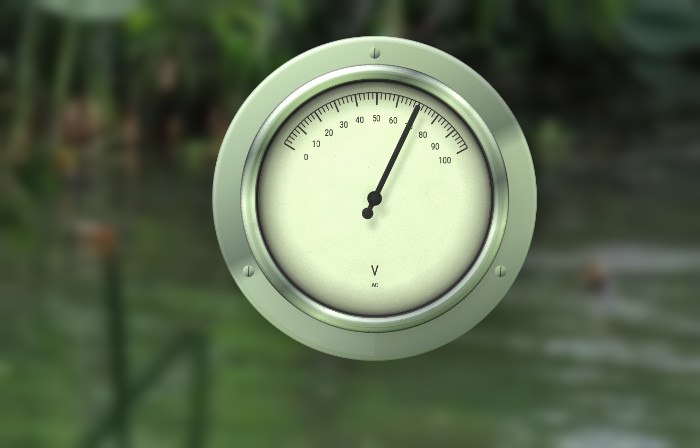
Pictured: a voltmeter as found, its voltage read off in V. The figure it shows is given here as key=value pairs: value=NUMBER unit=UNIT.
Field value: value=70 unit=V
